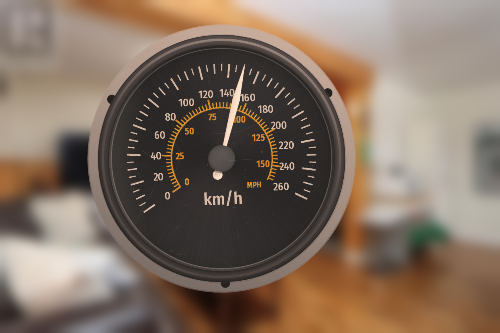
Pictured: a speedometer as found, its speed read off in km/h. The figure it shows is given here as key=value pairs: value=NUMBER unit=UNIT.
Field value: value=150 unit=km/h
